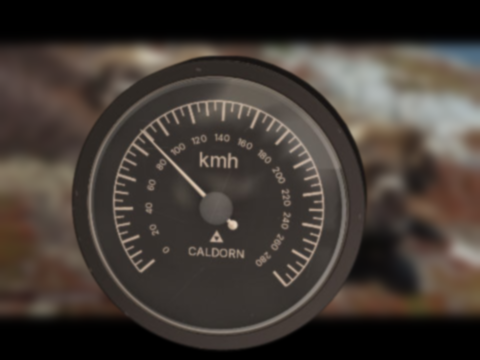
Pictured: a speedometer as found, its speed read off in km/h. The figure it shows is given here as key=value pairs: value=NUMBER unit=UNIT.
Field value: value=90 unit=km/h
